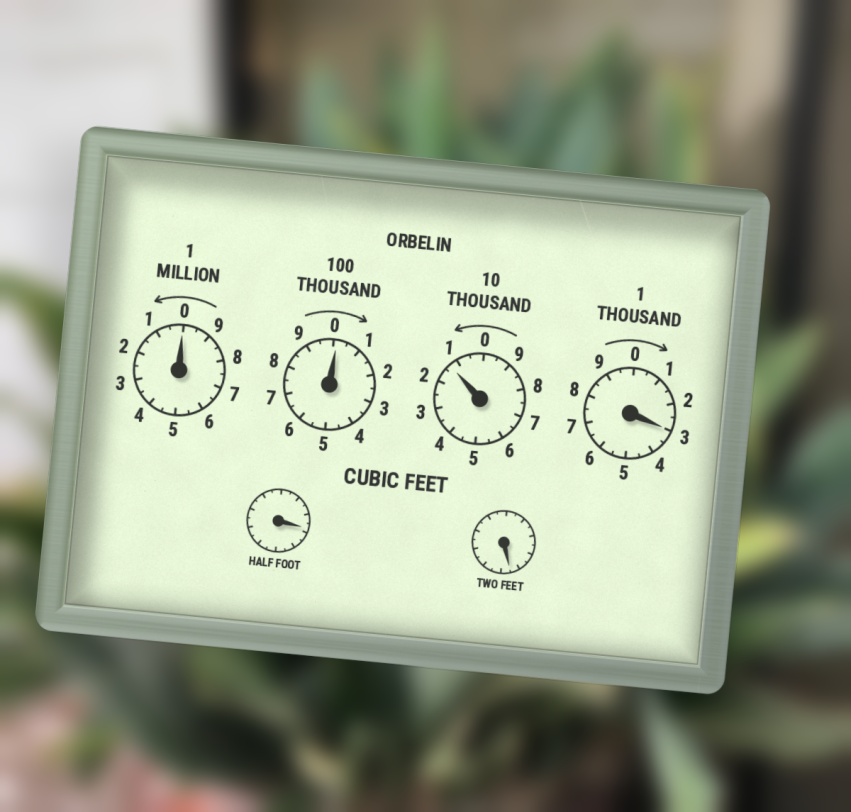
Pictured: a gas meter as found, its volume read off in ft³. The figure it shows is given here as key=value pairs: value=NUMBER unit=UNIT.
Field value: value=1300 unit=ft³
